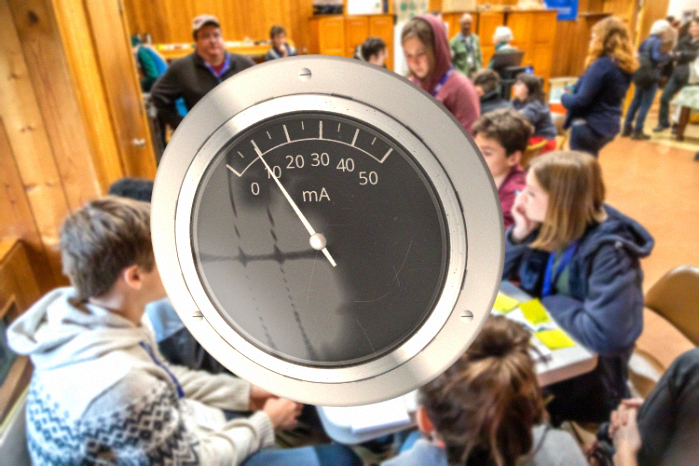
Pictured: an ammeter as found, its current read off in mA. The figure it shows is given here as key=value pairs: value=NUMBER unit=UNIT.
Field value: value=10 unit=mA
